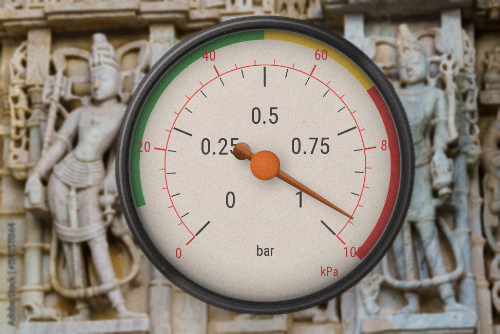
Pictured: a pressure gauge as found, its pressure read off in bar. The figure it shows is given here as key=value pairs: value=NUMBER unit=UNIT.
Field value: value=0.95 unit=bar
